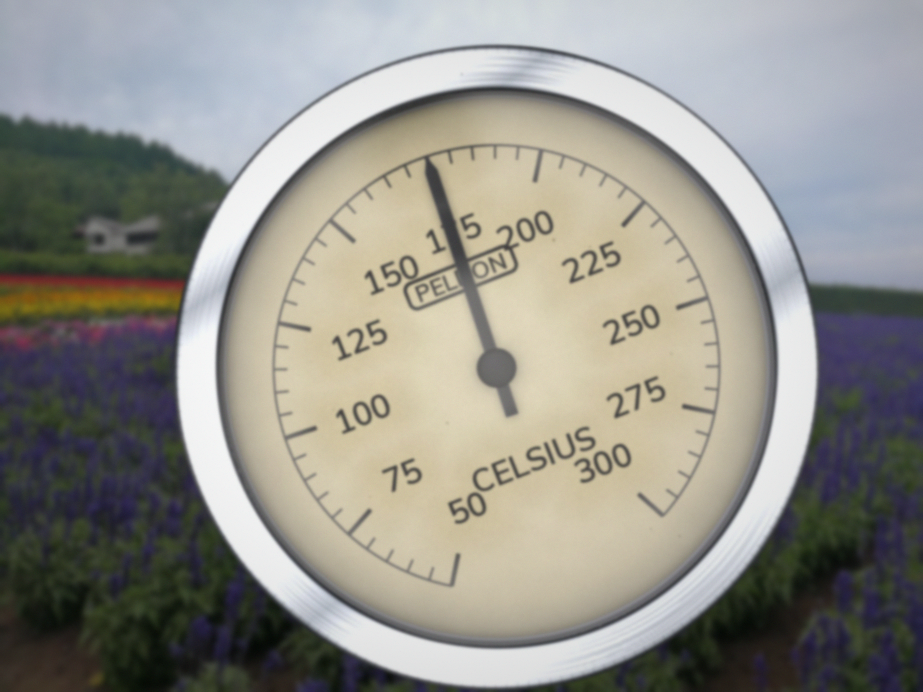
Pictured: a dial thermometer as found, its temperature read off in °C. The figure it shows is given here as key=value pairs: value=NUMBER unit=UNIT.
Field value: value=175 unit=°C
